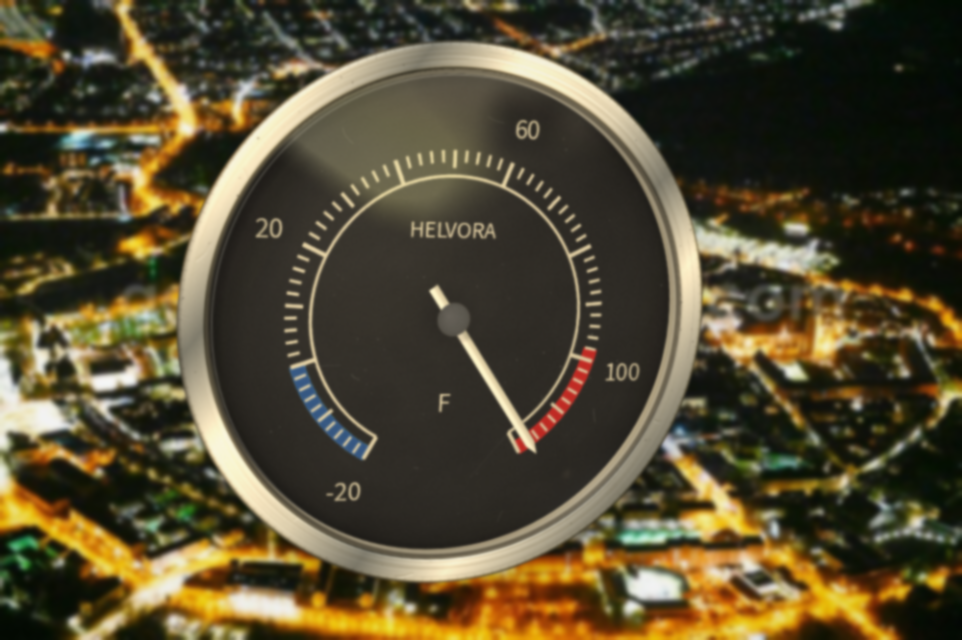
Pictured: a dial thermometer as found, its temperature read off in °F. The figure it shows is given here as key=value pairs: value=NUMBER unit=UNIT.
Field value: value=118 unit=°F
